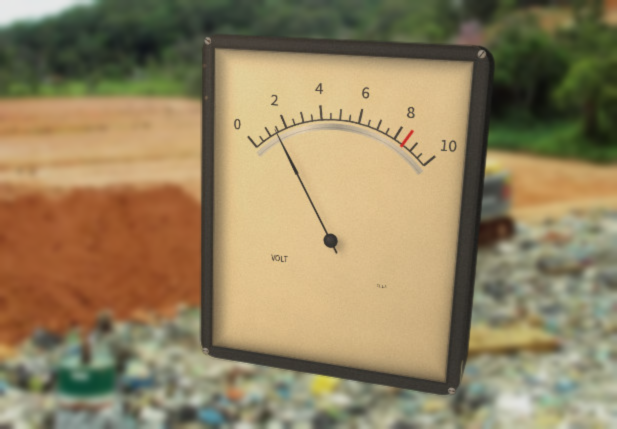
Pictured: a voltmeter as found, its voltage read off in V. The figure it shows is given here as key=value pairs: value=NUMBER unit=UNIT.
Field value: value=1.5 unit=V
